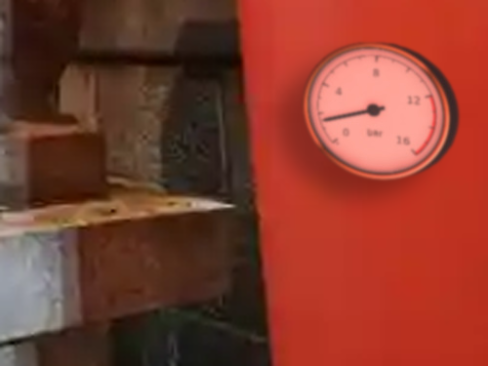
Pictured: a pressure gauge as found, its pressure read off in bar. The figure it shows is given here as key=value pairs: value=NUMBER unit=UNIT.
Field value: value=1.5 unit=bar
